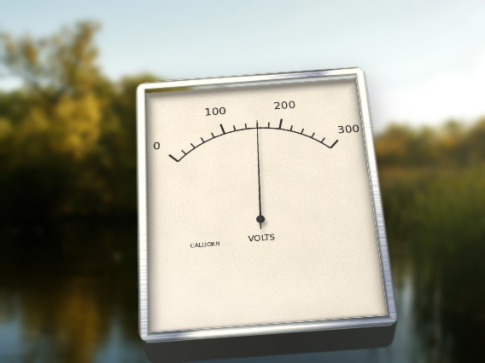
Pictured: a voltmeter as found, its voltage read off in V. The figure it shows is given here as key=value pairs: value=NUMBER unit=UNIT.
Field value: value=160 unit=V
